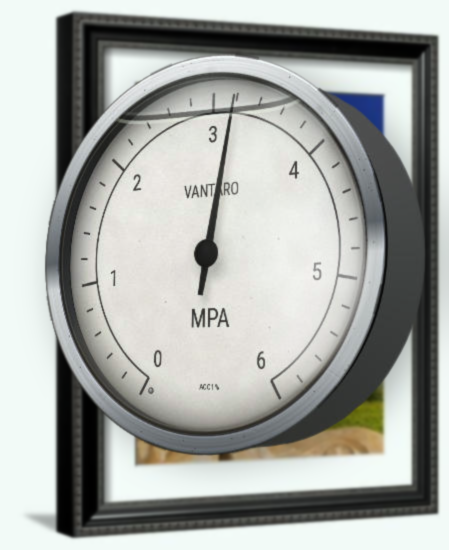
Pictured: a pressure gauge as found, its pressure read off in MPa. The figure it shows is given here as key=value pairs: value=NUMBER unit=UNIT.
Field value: value=3.2 unit=MPa
